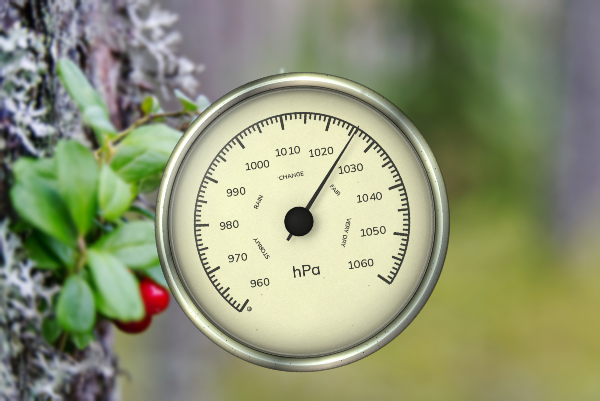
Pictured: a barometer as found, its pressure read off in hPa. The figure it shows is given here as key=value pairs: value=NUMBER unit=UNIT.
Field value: value=1026 unit=hPa
